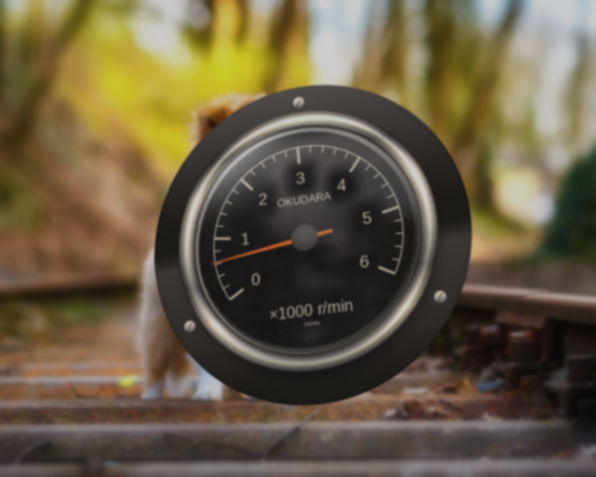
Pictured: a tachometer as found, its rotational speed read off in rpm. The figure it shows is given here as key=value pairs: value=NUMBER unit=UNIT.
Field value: value=600 unit=rpm
